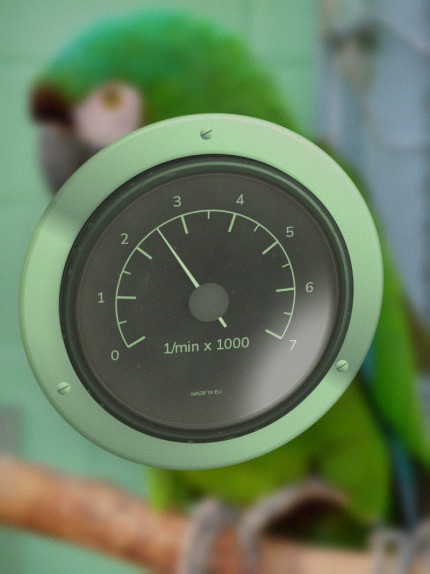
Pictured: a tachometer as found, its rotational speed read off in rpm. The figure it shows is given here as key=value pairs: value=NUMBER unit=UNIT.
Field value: value=2500 unit=rpm
